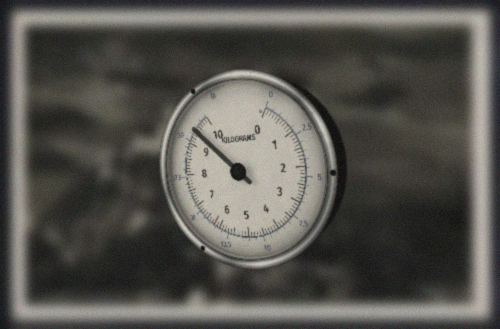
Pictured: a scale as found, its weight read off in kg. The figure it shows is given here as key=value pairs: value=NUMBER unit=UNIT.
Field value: value=9.5 unit=kg
